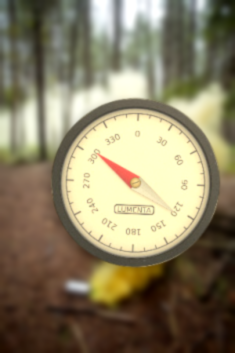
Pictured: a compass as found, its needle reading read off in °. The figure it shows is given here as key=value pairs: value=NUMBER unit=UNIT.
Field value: value=305 unit=°
